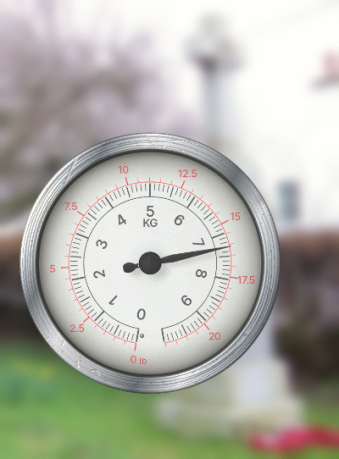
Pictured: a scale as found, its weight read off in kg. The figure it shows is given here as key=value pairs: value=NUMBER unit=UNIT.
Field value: value=7.3 unit=kg
